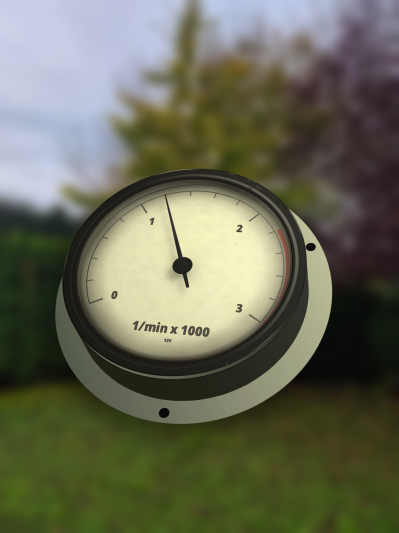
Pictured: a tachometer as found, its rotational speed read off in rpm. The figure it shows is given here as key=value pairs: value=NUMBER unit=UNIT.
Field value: value=1200 unit=rpm
